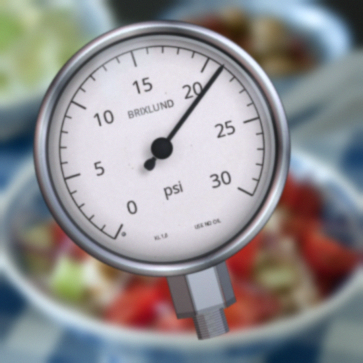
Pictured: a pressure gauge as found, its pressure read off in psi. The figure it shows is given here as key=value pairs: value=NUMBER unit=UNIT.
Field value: value=21 unit=psi
